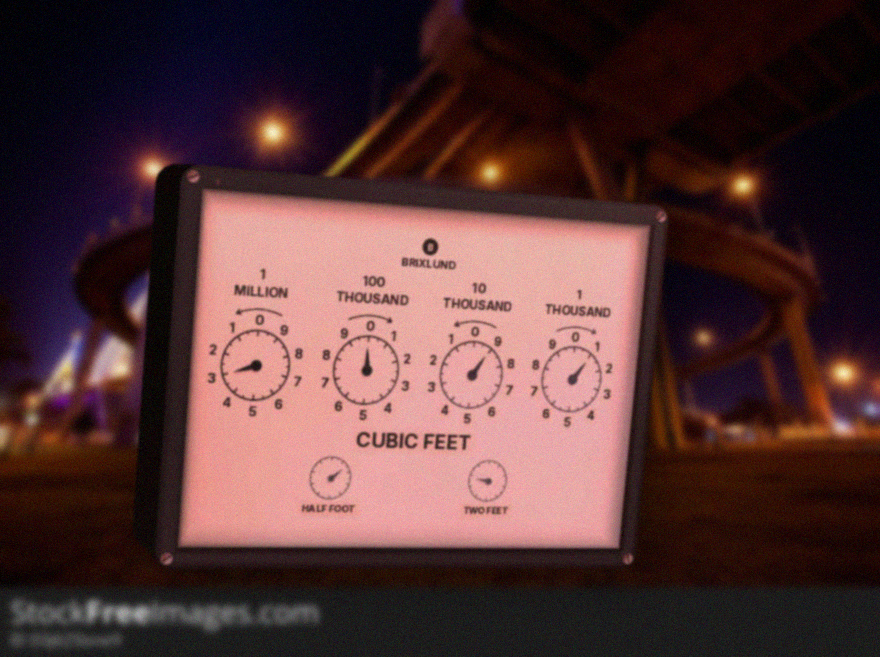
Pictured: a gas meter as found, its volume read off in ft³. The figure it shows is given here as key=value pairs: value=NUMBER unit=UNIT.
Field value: value=299100 unit=ft³
